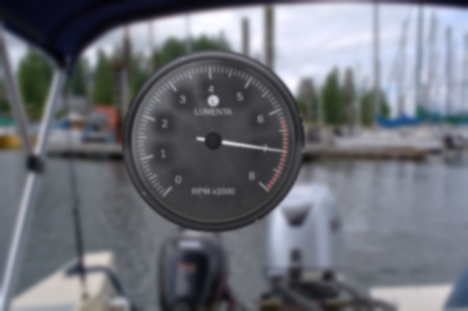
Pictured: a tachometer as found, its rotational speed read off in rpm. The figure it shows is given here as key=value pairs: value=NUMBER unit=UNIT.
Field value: value=7000 unit=rpm
